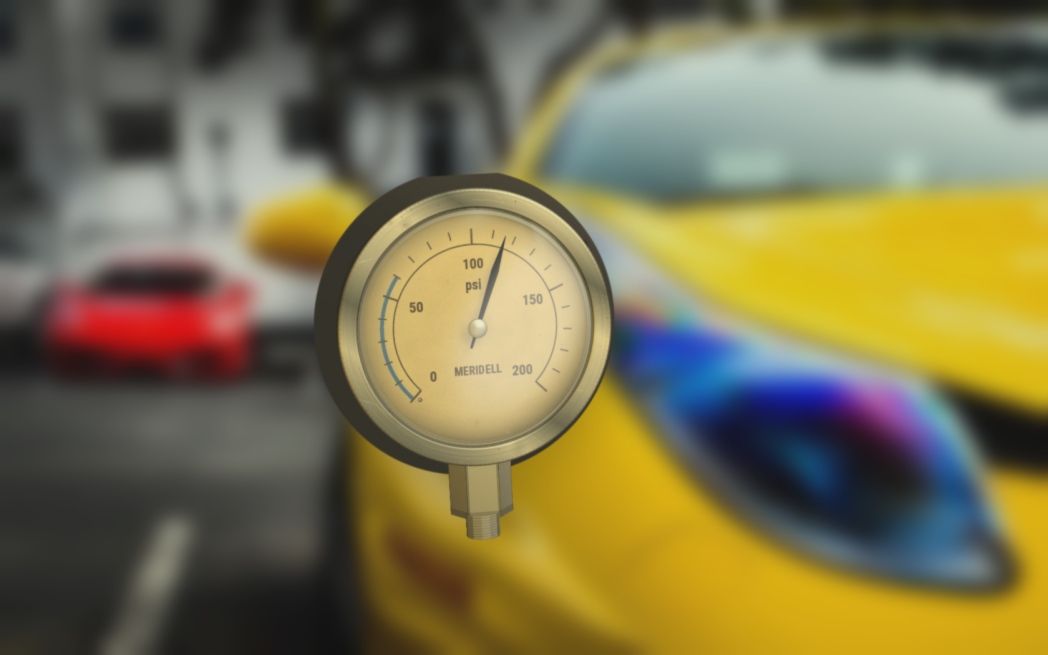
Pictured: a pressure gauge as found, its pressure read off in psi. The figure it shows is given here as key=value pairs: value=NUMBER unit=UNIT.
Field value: value=115 unit=psi
